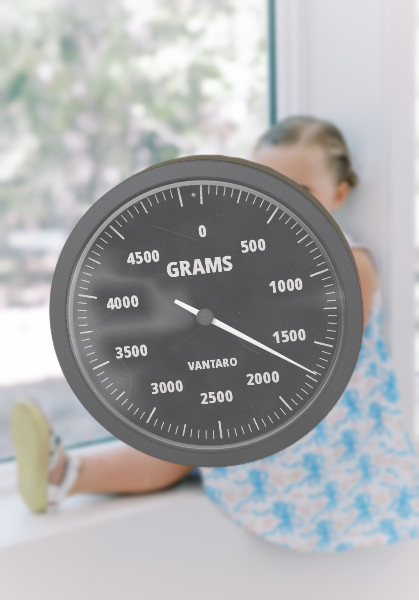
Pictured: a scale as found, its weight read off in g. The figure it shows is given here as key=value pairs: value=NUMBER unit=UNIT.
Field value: value=1700 unit=g
